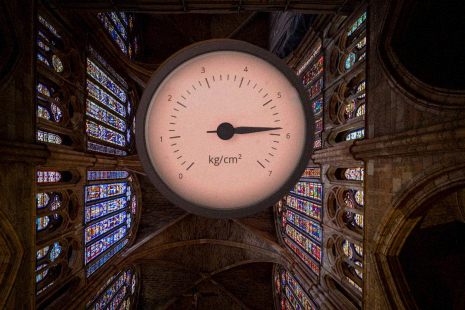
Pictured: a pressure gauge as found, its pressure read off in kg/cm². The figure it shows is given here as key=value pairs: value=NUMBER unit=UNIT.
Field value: value=5.8 unit=kg/cm²
